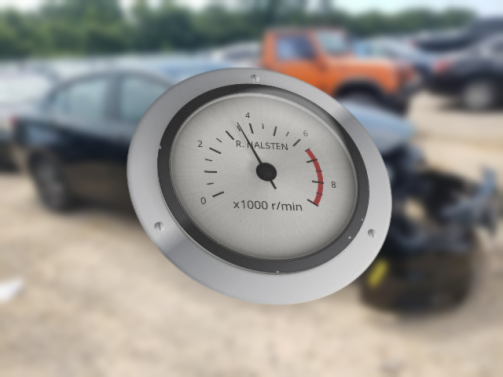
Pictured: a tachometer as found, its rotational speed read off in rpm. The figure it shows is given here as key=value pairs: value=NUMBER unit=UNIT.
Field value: value=3500 unit=rpm
